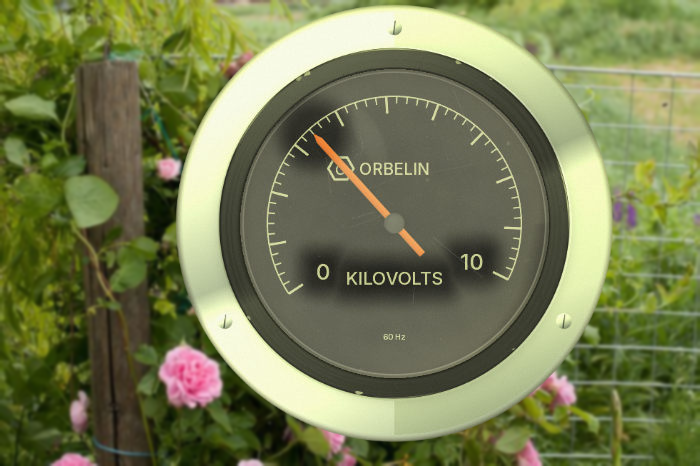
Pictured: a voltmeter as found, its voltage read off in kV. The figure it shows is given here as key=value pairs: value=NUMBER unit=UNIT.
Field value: value=3.4 unit=kV
